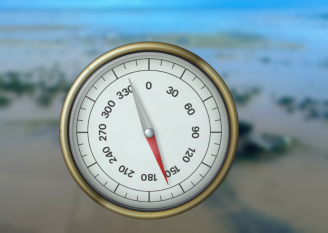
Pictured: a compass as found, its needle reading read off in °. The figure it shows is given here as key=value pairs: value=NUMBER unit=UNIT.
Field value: value=160 unit=°
